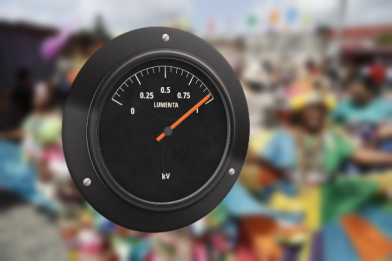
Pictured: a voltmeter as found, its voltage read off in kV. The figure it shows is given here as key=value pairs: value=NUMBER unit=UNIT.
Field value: value=0.95 unit=kV
